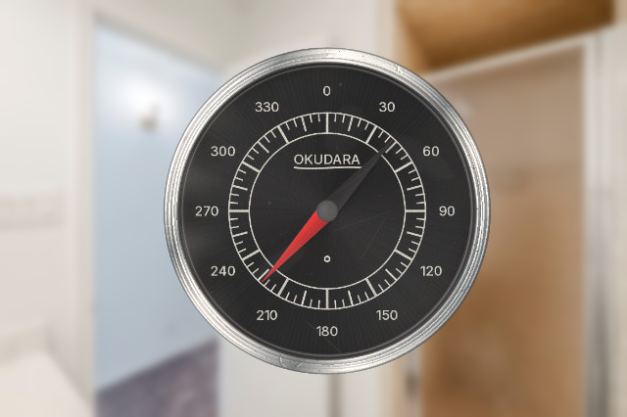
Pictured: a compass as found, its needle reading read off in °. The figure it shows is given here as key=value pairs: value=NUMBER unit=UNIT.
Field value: value=222.5 unit=°
